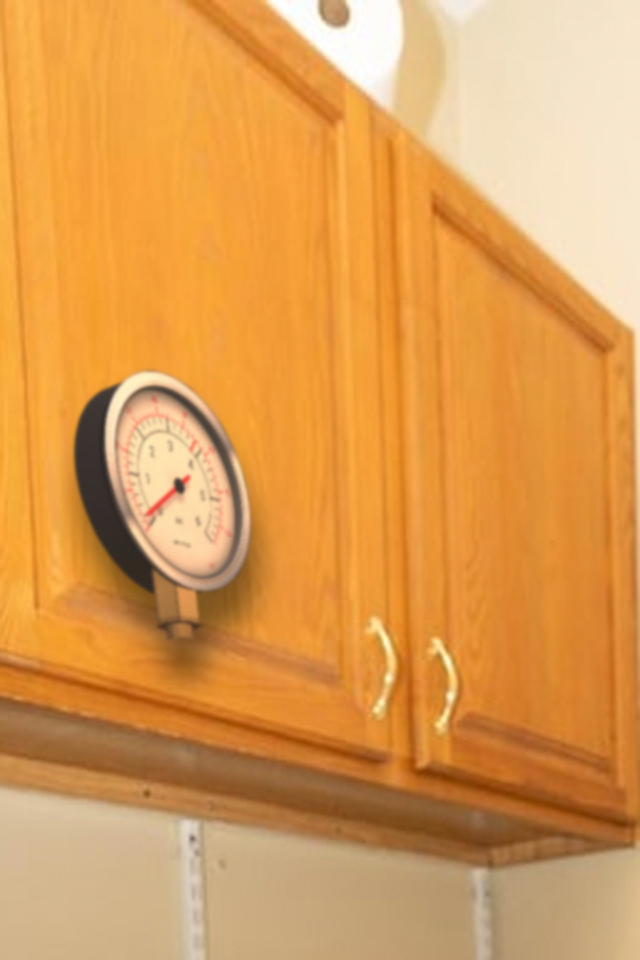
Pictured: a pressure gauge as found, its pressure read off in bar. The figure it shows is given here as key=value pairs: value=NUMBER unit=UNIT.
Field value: value=0.2 unit=bar
